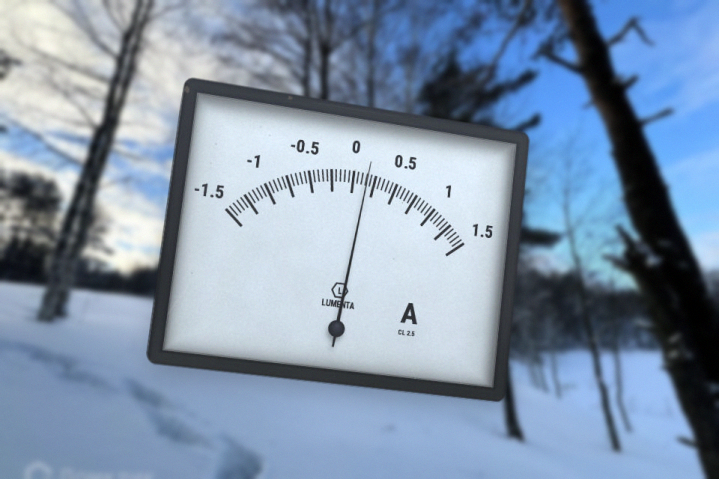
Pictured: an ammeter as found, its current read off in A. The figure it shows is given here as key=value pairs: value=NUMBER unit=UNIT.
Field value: value=0.15 unit=A
